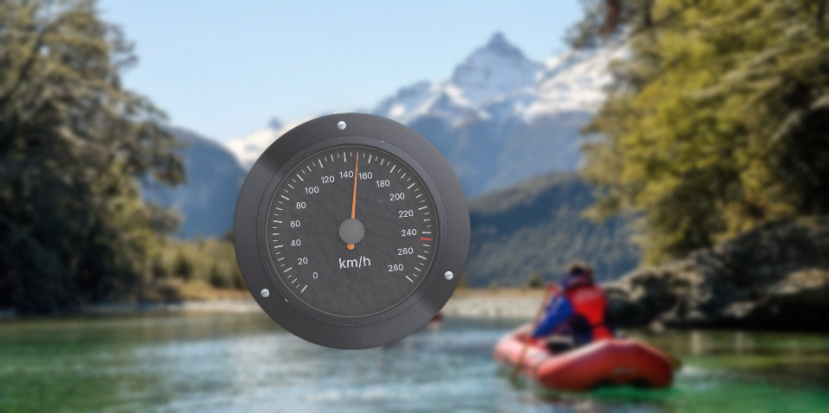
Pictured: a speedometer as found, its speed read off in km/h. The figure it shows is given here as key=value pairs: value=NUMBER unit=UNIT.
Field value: value=150 unit=km/h
